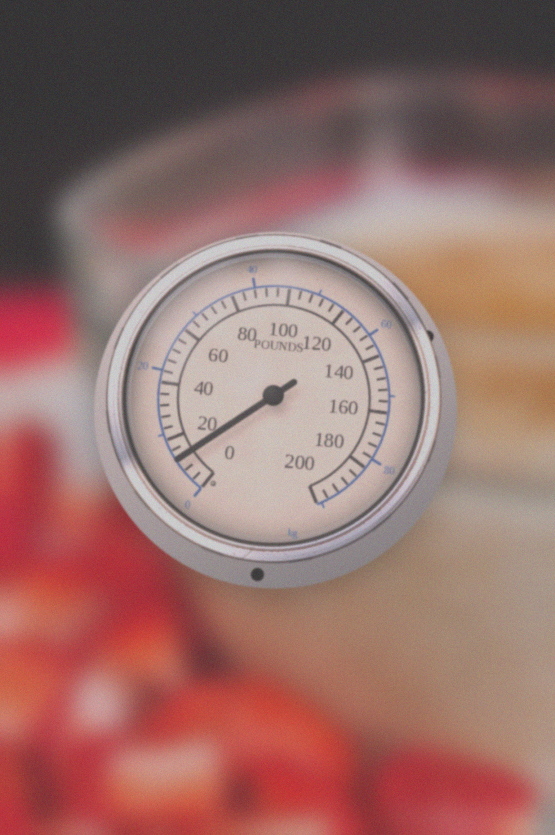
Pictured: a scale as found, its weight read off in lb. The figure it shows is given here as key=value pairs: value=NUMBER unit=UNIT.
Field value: value=12 unit=lb
